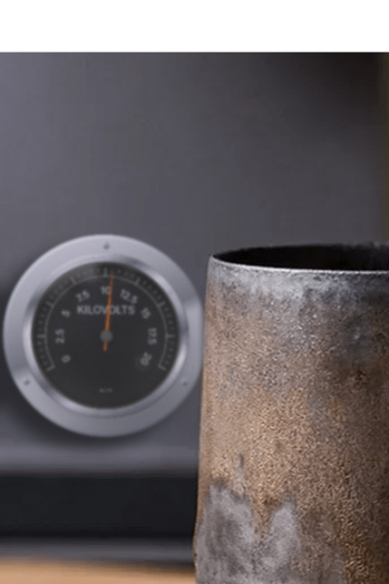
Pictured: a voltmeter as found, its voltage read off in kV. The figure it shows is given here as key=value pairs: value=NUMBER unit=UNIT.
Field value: value=10.5 unit=kV
